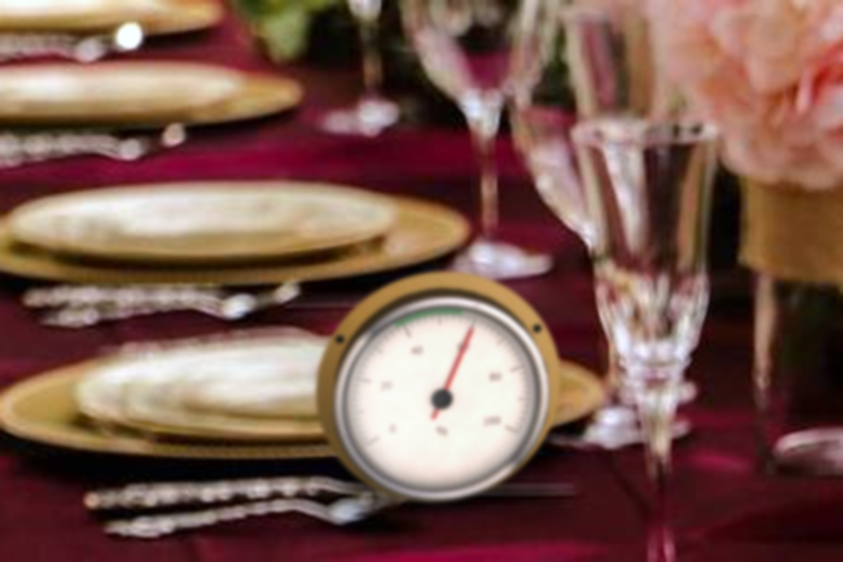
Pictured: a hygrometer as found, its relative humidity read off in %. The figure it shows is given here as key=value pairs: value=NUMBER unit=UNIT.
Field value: value=60 unit=%
